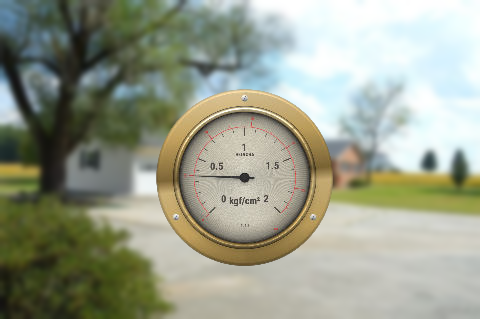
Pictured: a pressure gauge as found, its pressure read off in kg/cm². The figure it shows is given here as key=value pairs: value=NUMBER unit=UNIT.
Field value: value=0.35 unit=kg/cm²
